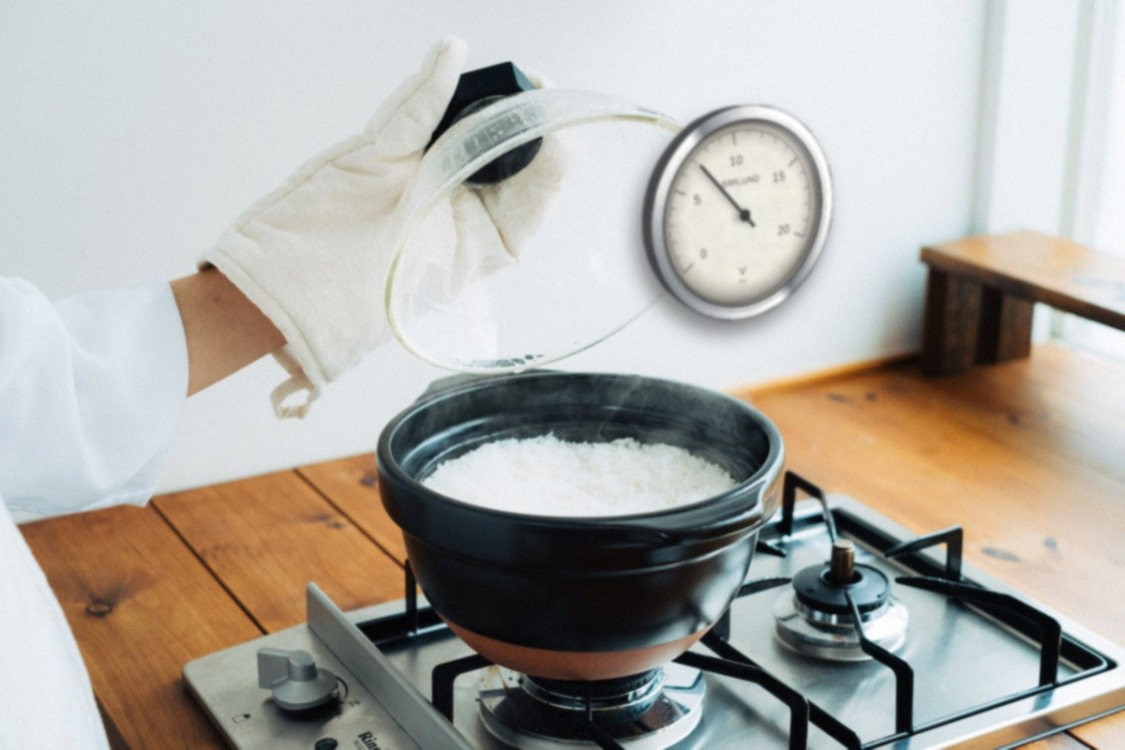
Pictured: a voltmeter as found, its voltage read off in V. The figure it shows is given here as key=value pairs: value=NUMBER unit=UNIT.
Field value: value=7 unit=V
